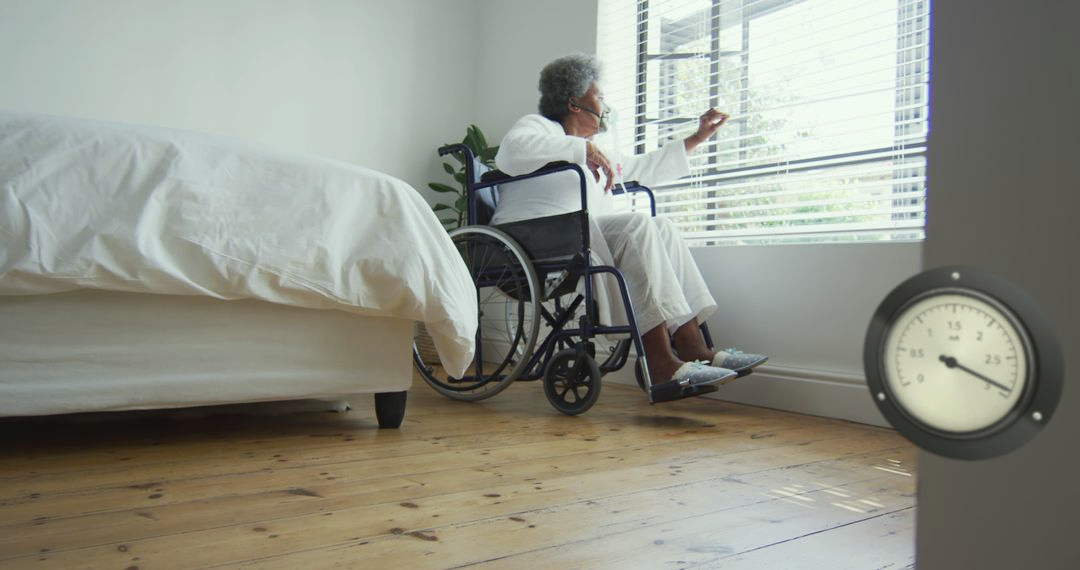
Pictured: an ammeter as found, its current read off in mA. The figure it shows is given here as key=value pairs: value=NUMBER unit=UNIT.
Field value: value=2.9 unit=mA
